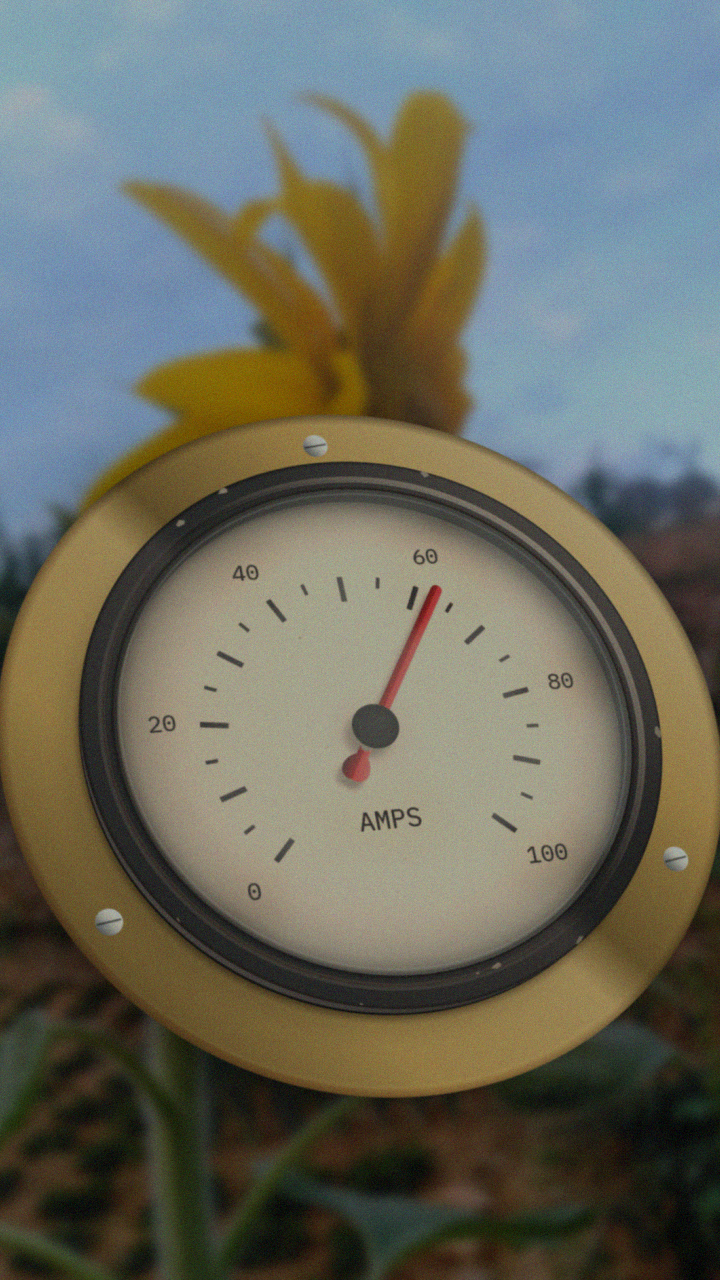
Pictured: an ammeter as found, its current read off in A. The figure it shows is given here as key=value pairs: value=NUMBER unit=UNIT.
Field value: value=62.5 unit=A
